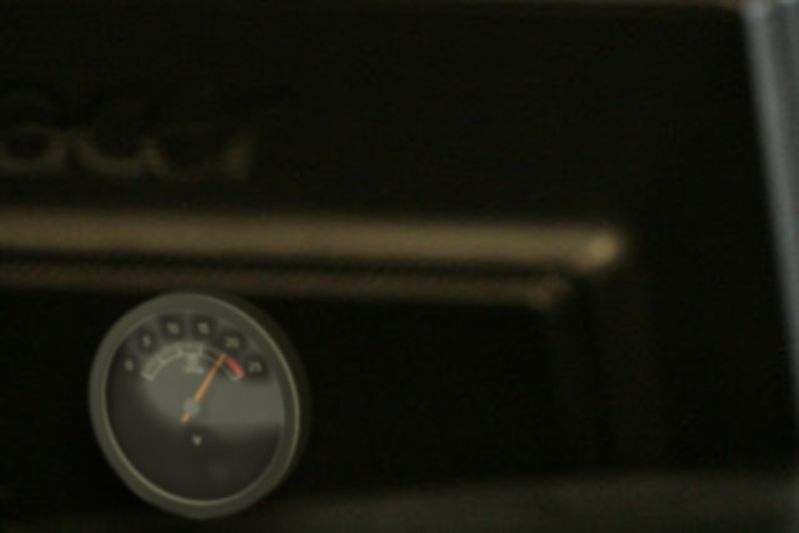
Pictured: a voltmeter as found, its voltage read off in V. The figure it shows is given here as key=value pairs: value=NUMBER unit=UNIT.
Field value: value=20 unit=V
